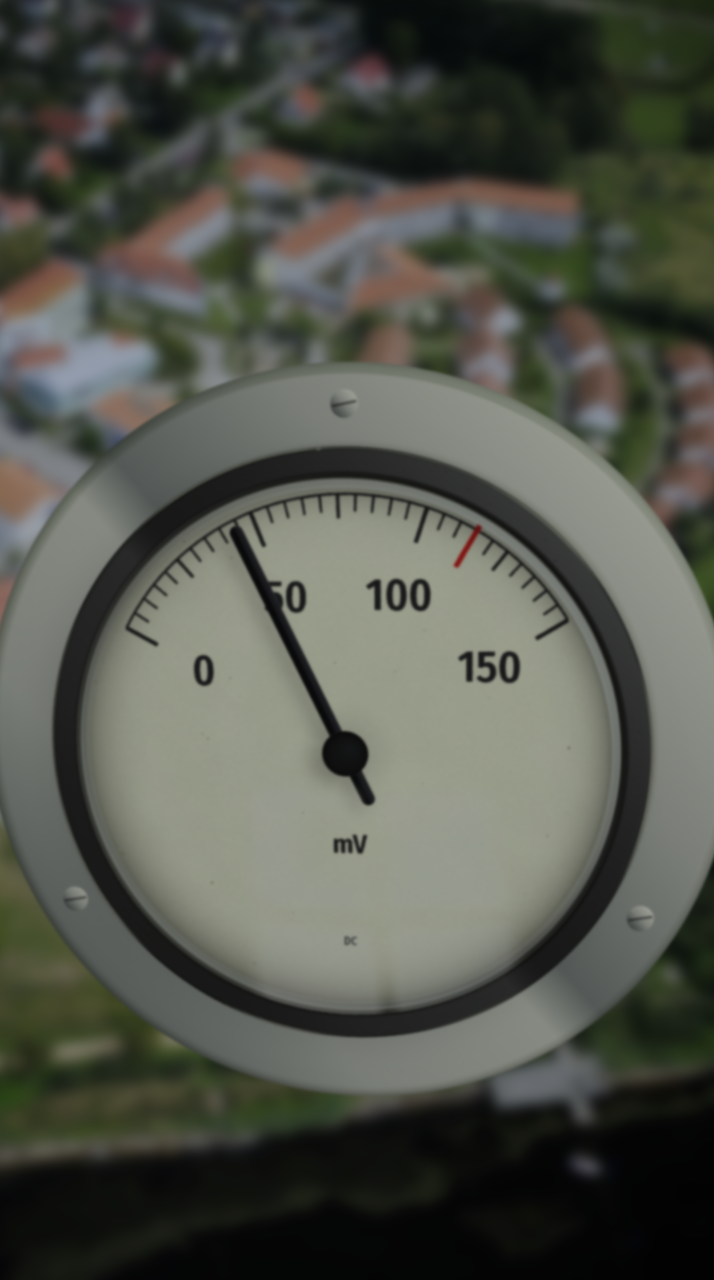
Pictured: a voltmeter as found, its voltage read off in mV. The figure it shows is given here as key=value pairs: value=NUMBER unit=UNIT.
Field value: value=45 unit=mV
